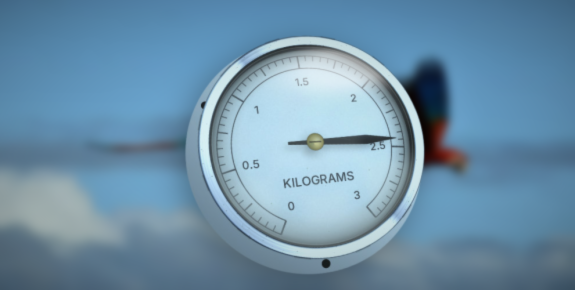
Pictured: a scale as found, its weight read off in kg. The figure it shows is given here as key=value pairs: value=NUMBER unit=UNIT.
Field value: value=2.45 unit=kg
